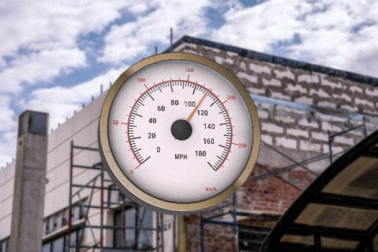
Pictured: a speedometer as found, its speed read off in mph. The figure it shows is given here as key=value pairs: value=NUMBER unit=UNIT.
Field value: value=110 unit=mph
